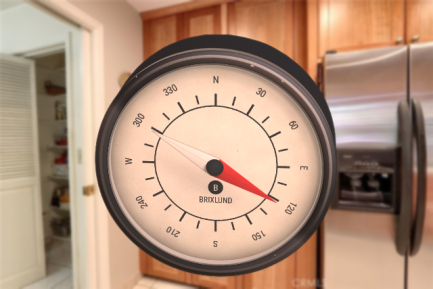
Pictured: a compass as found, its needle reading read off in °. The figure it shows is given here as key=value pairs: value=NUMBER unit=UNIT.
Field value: value=120 unit=°
